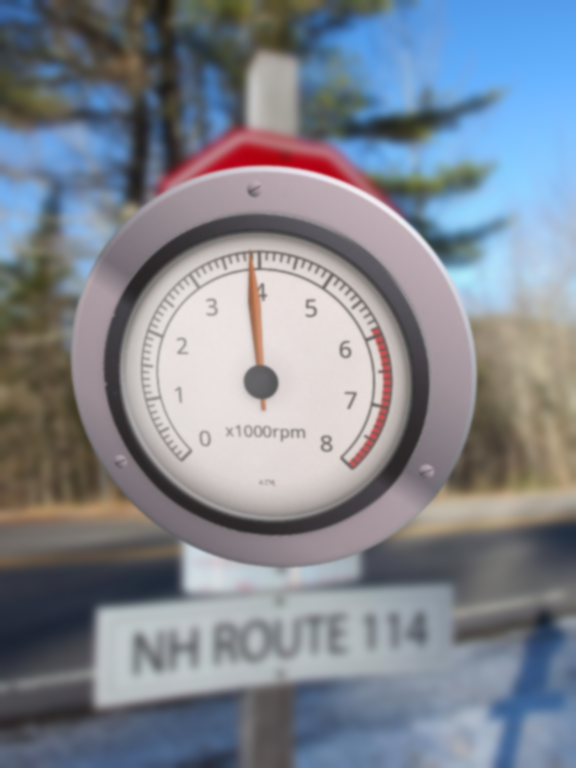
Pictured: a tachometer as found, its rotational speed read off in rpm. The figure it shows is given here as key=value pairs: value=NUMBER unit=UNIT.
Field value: value=3900 unit=rpm
